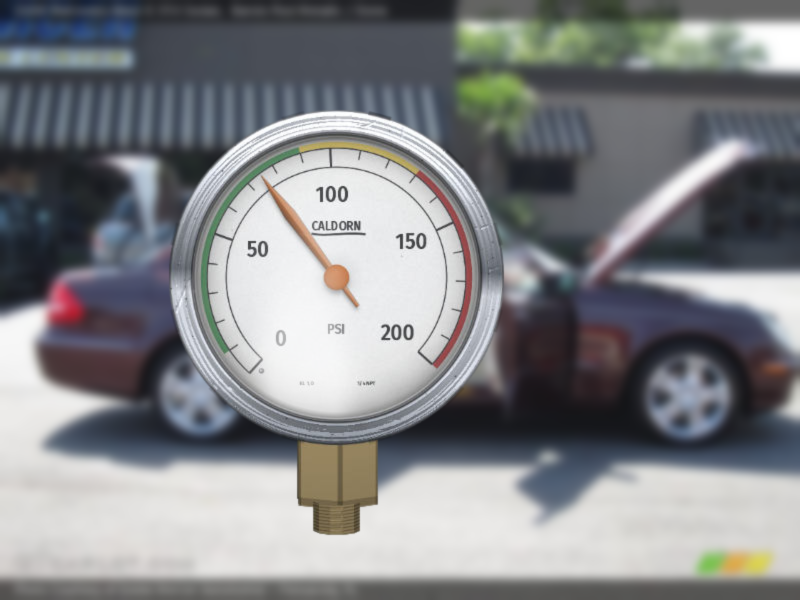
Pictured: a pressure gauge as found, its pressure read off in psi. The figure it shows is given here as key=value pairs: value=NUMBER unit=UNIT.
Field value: value=75 unit=psi
